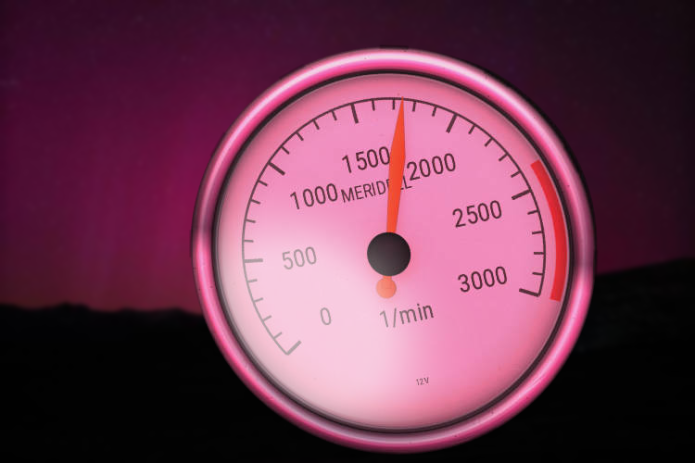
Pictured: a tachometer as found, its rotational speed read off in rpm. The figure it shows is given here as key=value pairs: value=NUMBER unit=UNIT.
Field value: value=1750 unit=rpm
